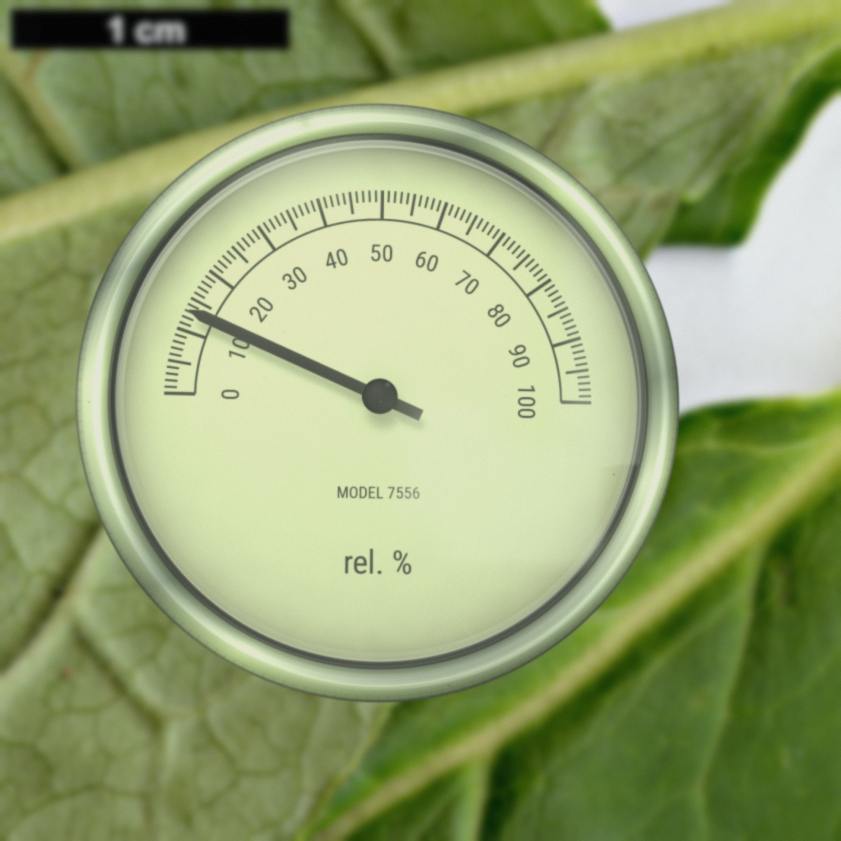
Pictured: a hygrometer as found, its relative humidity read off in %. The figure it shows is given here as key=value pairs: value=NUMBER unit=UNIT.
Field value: value=13 unit=%
